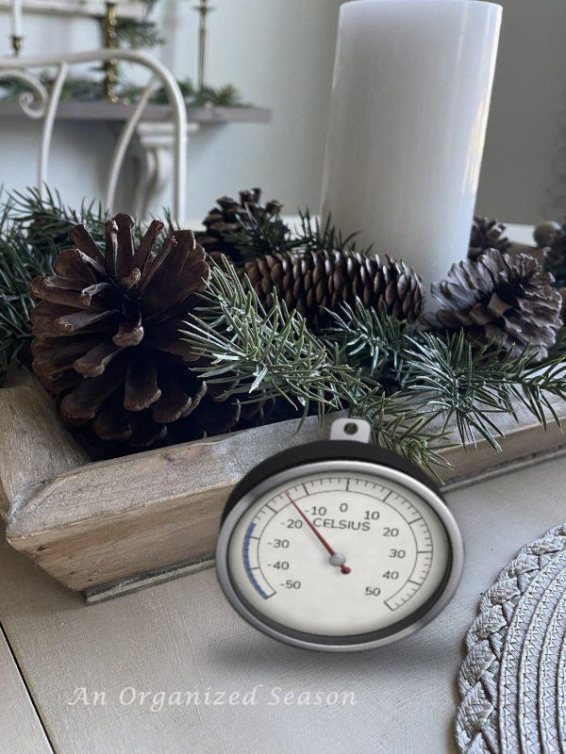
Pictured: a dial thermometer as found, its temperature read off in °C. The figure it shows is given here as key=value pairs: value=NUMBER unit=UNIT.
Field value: value=-14 unit=°C
